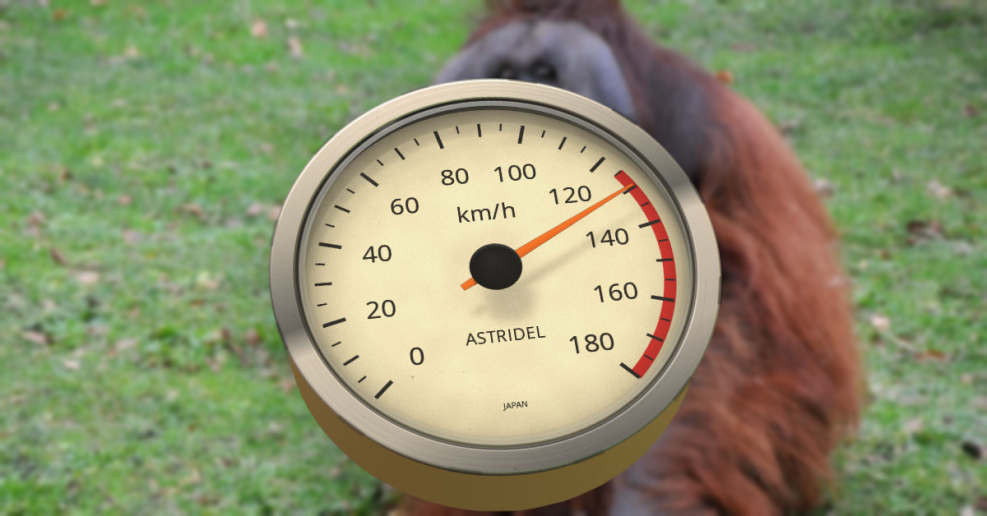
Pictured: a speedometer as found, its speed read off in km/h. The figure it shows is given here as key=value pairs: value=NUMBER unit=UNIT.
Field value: value=130 unit=km/h
